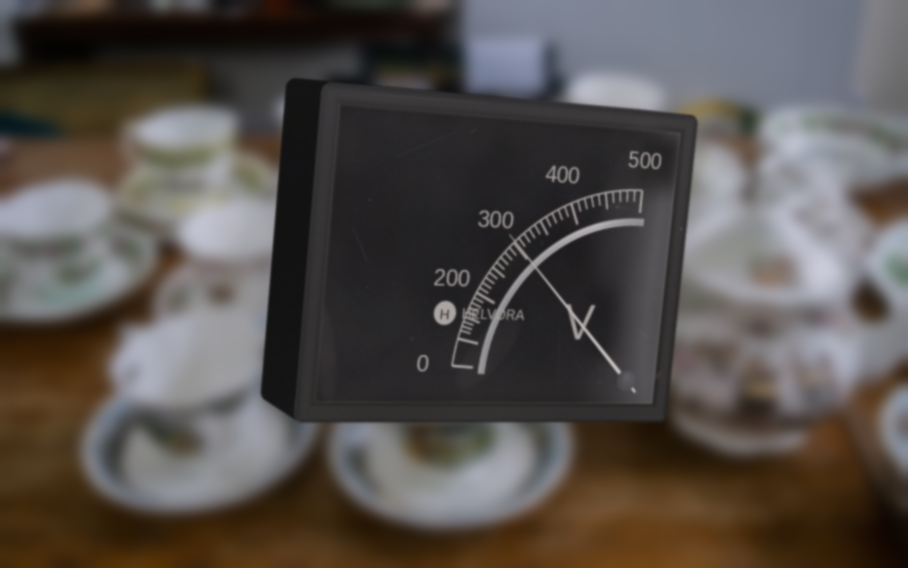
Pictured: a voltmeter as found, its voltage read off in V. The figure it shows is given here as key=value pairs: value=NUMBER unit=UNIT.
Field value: value=300 unit=V
